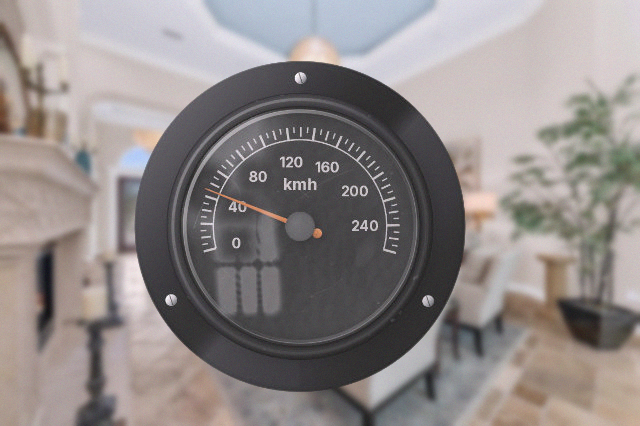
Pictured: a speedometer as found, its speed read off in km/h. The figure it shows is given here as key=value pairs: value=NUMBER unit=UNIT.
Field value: value=45 unit=km/h
